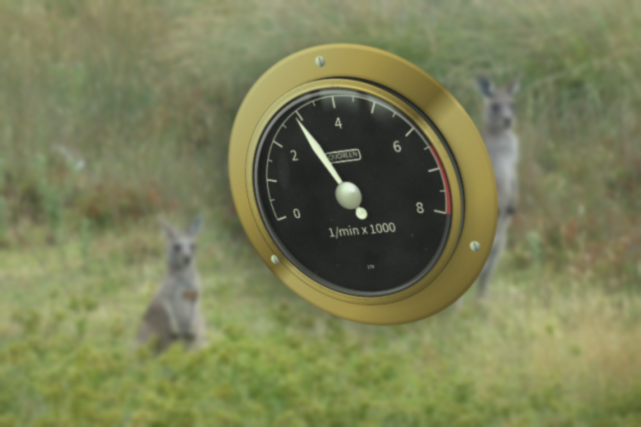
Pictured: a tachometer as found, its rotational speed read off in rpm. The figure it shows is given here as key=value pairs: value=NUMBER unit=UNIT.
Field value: value=3000 unit=rpm
